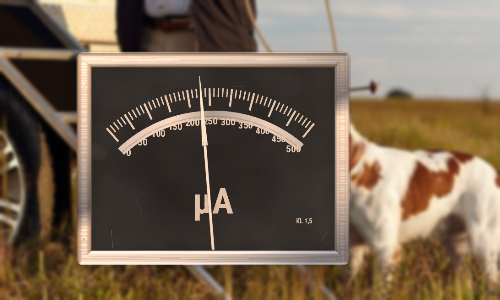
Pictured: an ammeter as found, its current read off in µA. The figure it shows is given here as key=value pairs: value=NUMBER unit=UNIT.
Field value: value=230 unit=µA
